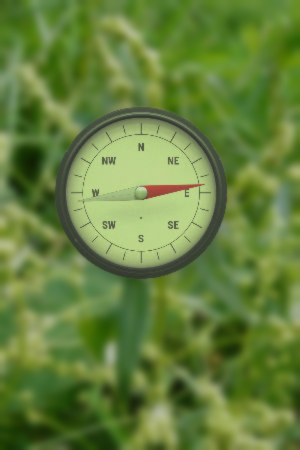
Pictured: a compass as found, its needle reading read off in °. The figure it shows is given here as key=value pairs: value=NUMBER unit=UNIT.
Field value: value=82.5 unit=°
